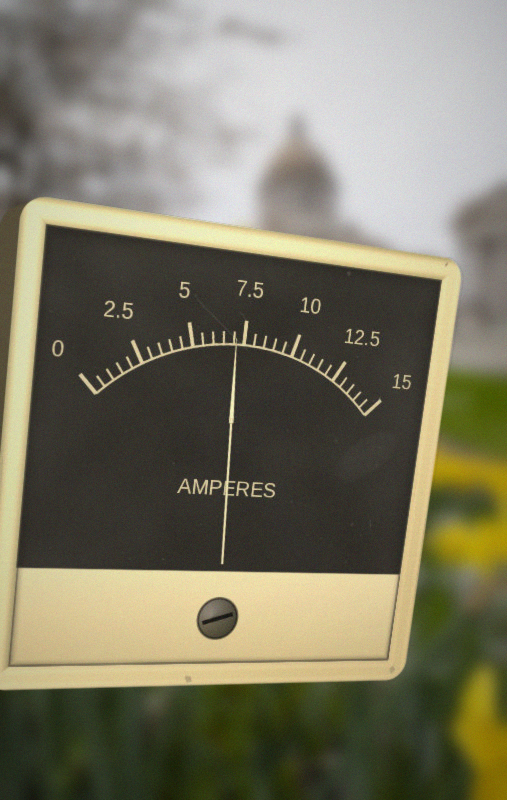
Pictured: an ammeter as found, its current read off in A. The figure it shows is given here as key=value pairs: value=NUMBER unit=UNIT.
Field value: value=7 unit=A
